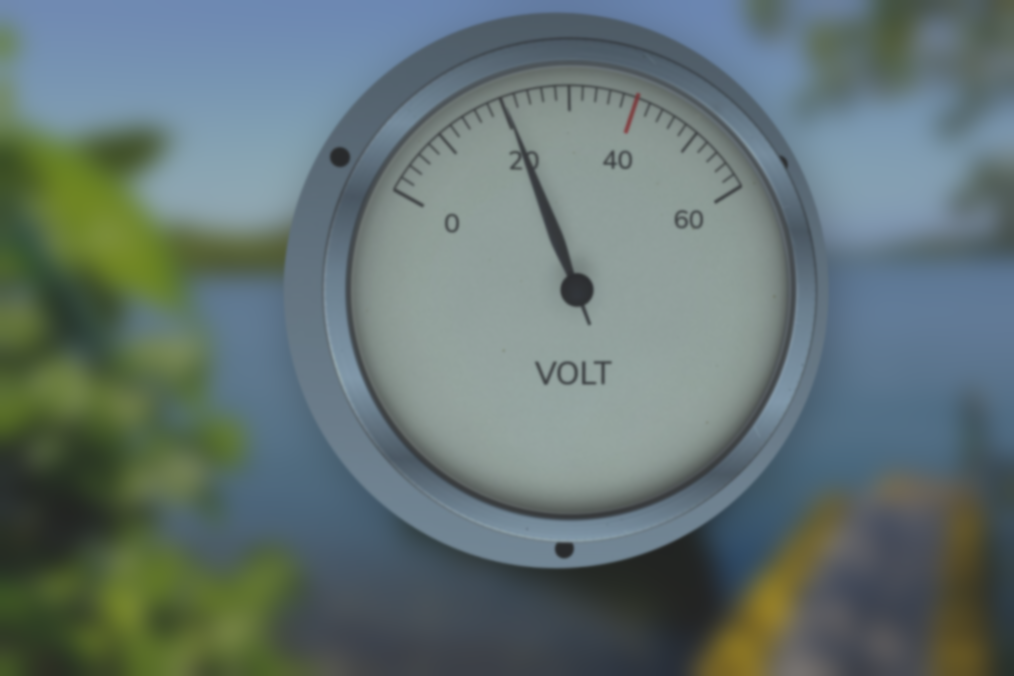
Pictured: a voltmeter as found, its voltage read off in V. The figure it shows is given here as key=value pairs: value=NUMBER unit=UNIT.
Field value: value=20 unit=V
